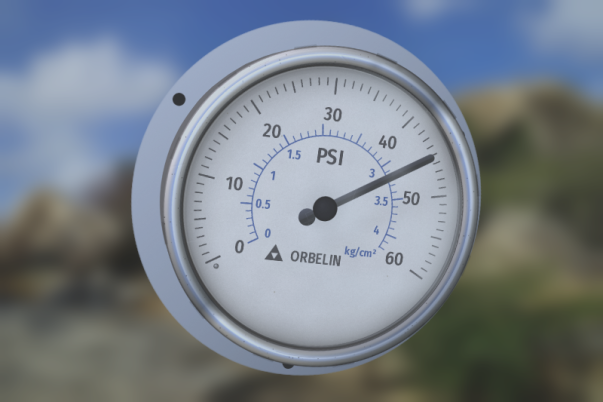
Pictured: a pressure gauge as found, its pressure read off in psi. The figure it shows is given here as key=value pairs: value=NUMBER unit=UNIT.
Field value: value=45 unit=psi
